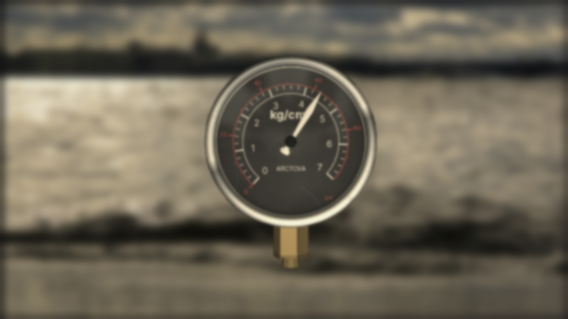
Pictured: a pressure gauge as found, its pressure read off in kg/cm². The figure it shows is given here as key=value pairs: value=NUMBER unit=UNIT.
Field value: value=4.4 unit=kg/cm²
